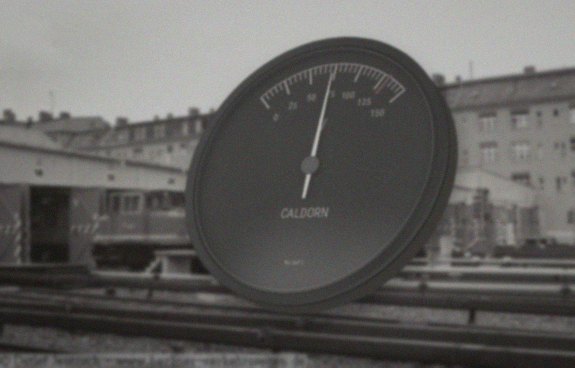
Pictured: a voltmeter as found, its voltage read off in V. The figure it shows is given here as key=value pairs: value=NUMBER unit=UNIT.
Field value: value=75 unit=V
